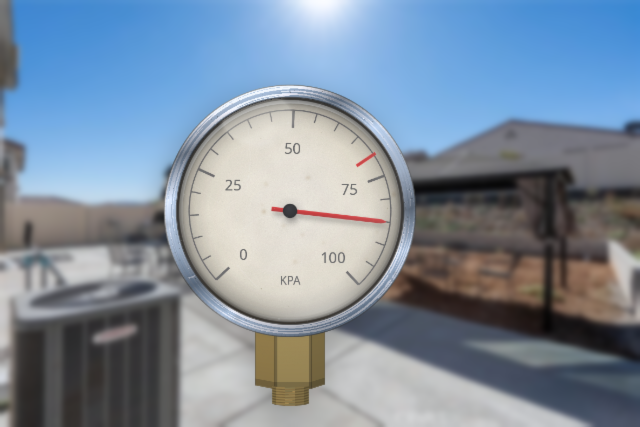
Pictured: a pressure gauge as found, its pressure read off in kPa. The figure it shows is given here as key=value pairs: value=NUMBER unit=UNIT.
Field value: value=85 unit=kPa
